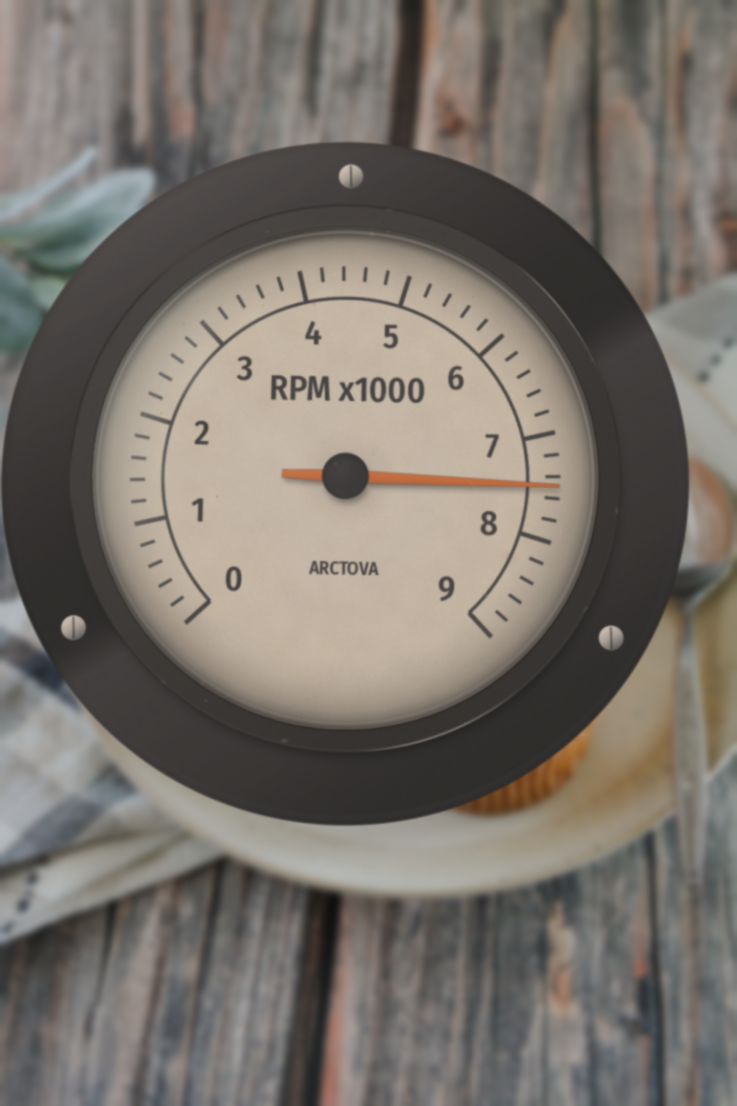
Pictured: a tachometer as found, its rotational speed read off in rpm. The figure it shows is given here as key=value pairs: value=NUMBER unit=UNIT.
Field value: value=7500 unit=rpm
